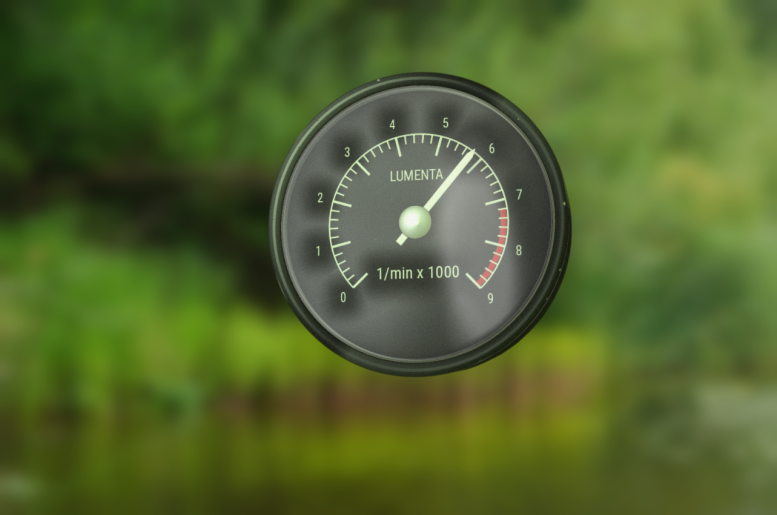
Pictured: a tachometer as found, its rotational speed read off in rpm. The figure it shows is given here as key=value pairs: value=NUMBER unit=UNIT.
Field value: value=5800 unit=rpm
